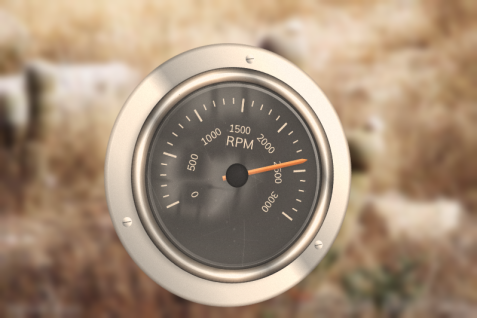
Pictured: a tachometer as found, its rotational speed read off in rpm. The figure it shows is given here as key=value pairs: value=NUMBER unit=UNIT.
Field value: value=2400 unit=rpm
